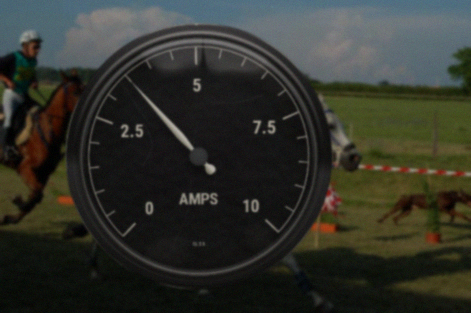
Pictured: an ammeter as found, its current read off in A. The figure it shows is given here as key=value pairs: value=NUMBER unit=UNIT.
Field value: value=3.5 unit=A
